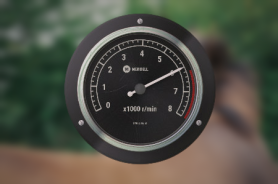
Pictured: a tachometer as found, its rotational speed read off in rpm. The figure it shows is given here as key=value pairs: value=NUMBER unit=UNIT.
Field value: value=6000 unit=rpm
